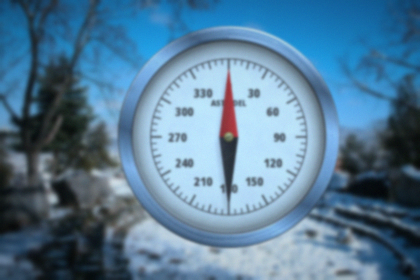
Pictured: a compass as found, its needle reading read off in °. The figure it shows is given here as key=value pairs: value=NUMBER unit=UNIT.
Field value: value=0 unit=°
